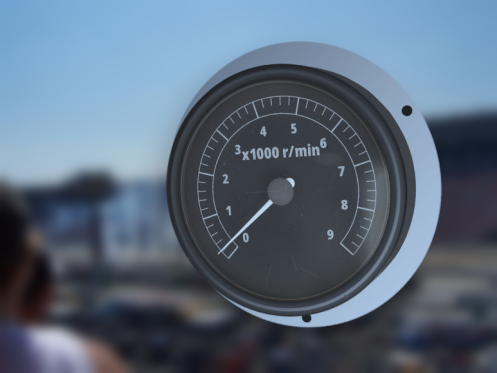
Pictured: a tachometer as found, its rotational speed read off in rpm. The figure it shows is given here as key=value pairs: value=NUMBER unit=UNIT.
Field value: value=200 unit=rpm
